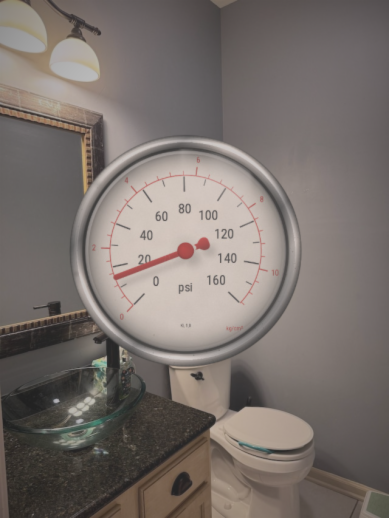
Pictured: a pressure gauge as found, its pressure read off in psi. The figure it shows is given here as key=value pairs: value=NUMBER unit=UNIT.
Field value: value=15 unit=psi
